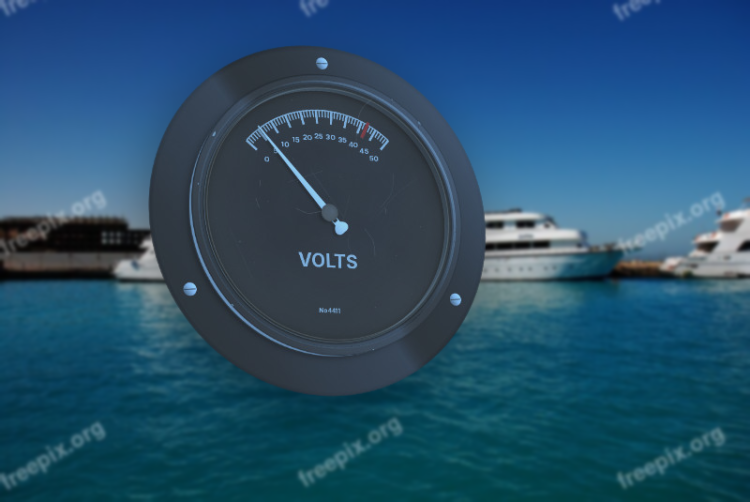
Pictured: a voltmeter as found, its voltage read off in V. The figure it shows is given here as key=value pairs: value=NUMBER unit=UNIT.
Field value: value=5 unit=V
